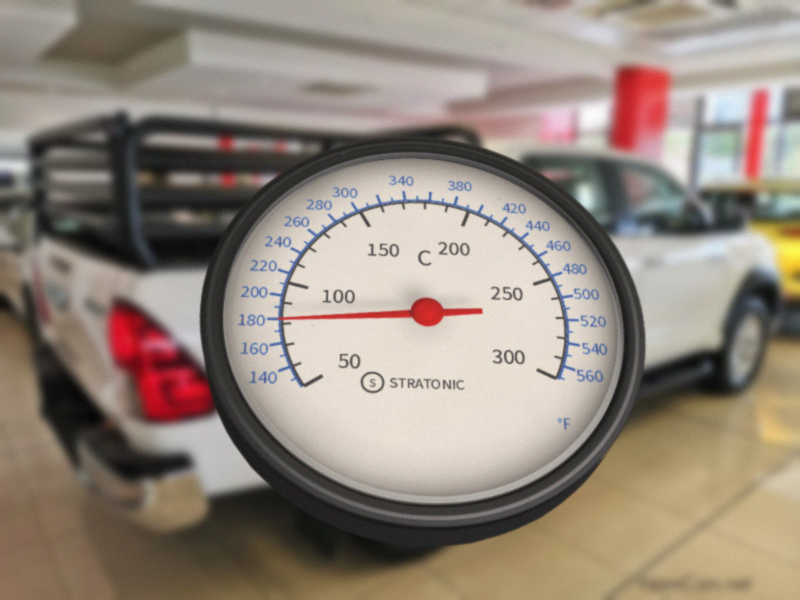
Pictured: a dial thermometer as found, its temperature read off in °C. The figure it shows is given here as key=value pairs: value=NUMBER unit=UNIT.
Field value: value=80 unit=°C
